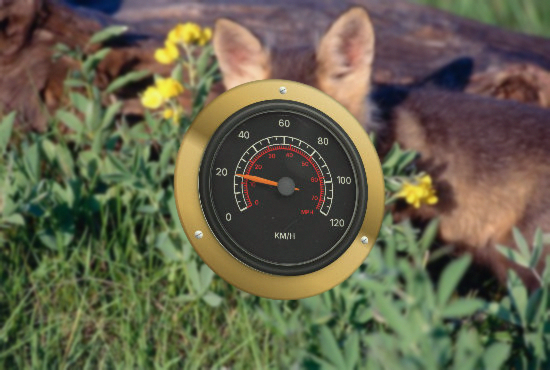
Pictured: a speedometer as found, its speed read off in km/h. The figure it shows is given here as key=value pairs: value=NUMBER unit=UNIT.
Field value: value=20 unit=km/h
